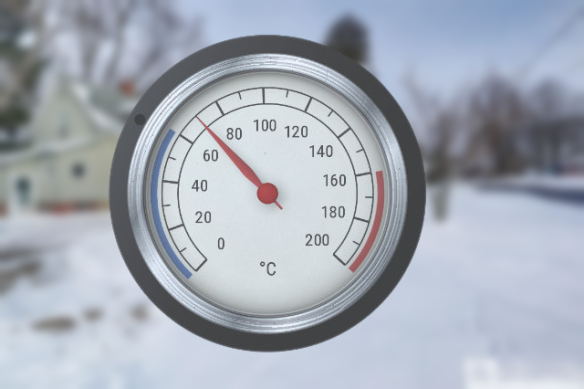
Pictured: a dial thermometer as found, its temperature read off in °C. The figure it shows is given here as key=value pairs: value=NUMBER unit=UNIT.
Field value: value=70 unit=°C
